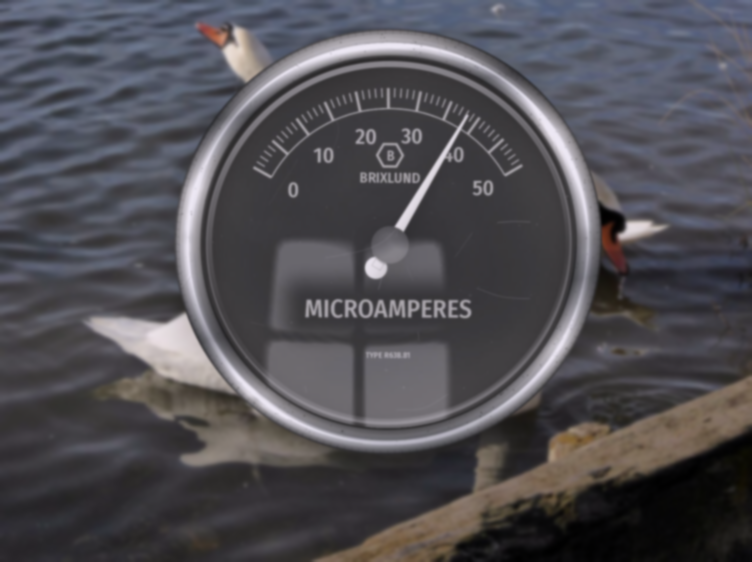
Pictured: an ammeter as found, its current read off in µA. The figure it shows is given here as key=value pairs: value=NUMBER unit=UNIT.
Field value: value=38 unit=µA
